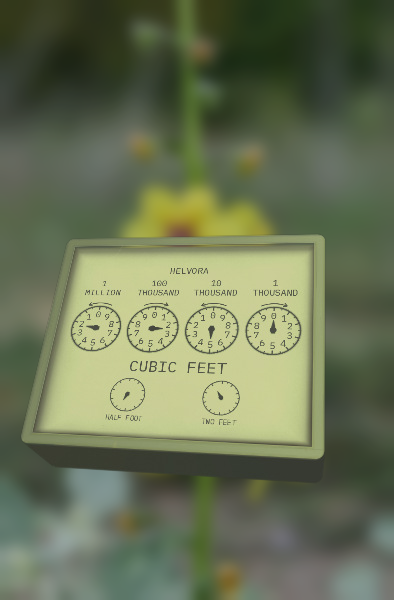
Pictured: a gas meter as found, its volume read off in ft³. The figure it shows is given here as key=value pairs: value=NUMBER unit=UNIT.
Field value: value=225000 unit=ft³
